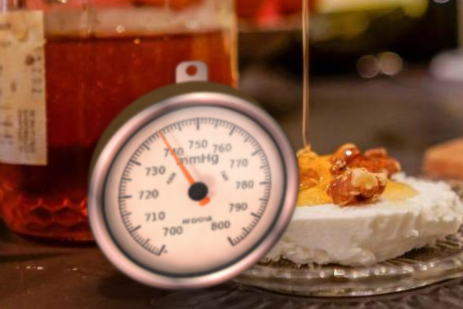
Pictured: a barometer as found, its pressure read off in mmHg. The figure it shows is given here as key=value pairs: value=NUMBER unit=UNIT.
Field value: value=740 unit=mmHg
